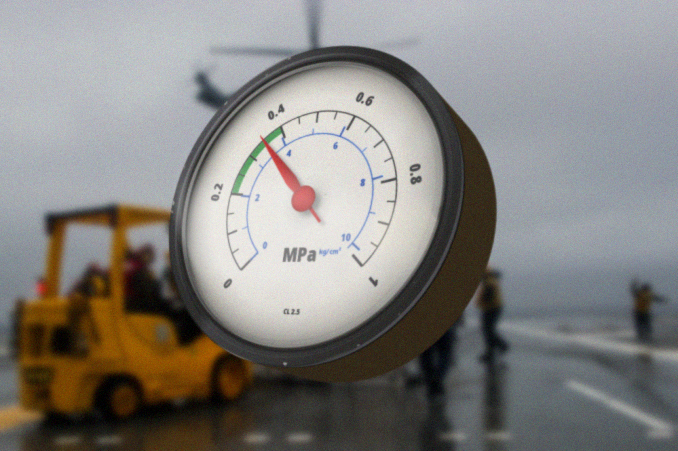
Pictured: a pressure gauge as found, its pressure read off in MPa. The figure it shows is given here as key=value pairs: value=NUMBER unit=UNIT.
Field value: value=0.35 unit=MPa
